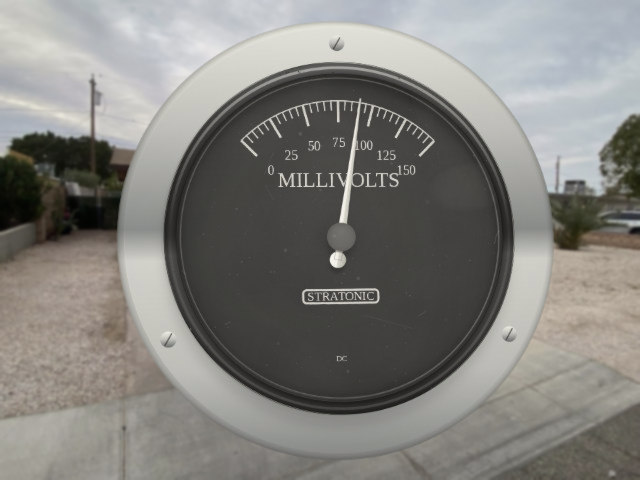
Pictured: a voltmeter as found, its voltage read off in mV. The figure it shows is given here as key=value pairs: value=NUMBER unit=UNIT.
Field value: value=90 unit=mV
